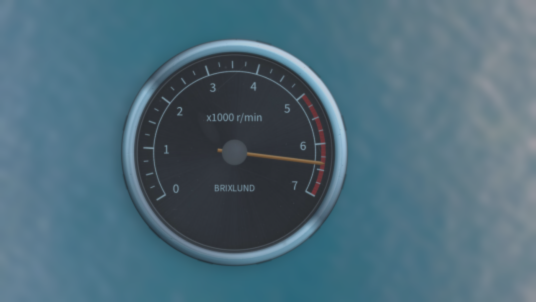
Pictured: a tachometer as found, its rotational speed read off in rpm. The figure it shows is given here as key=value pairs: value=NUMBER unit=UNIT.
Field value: value=6375 unit=rpm
